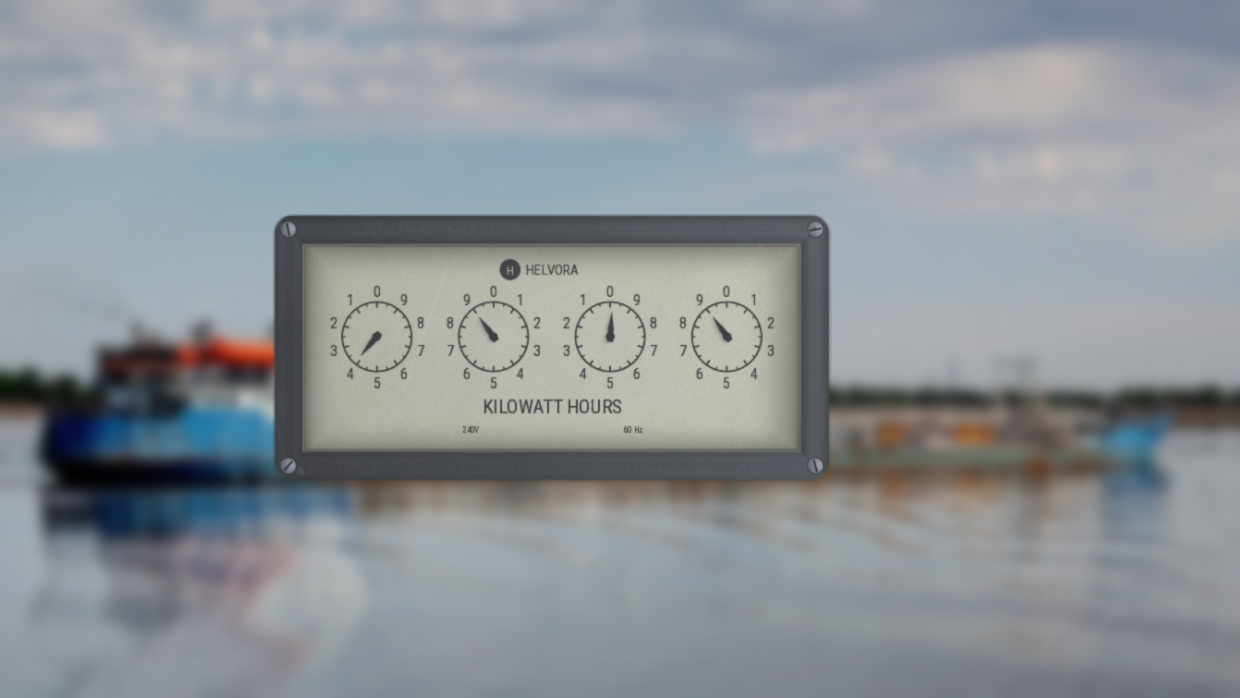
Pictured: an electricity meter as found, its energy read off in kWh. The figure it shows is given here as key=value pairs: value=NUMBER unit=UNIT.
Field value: value=3899 unit=kWh
